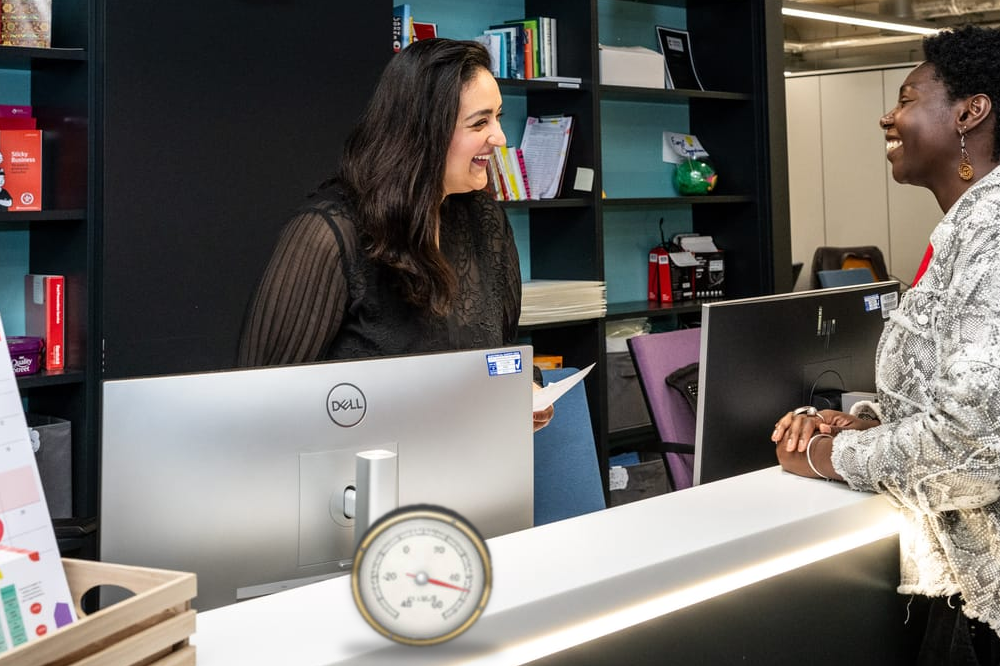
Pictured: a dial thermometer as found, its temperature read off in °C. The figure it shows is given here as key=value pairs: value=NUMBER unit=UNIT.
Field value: value=45 unit=°C
